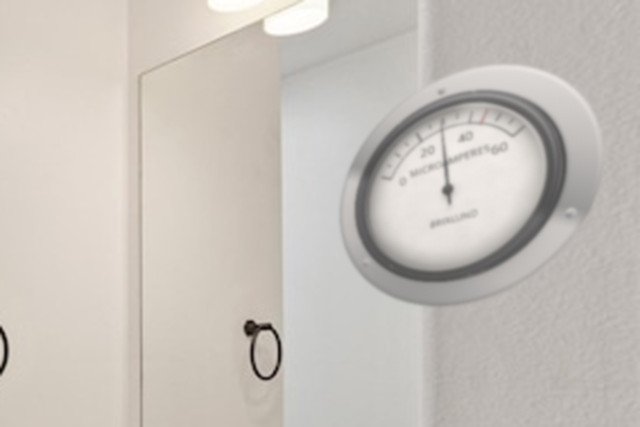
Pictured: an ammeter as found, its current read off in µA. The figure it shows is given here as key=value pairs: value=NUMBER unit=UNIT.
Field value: value=30 unit=µA
